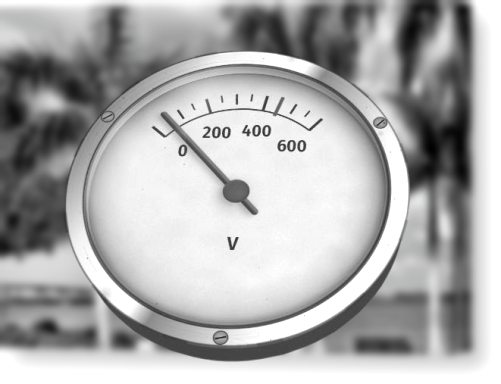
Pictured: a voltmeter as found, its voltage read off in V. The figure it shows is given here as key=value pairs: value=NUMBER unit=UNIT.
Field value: value=50 unit=V
